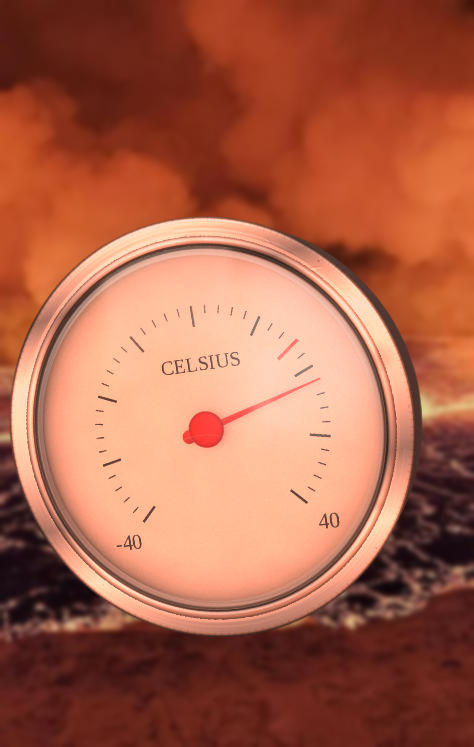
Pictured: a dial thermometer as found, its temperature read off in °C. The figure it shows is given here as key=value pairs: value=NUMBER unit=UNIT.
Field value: value=22 unit=°C
